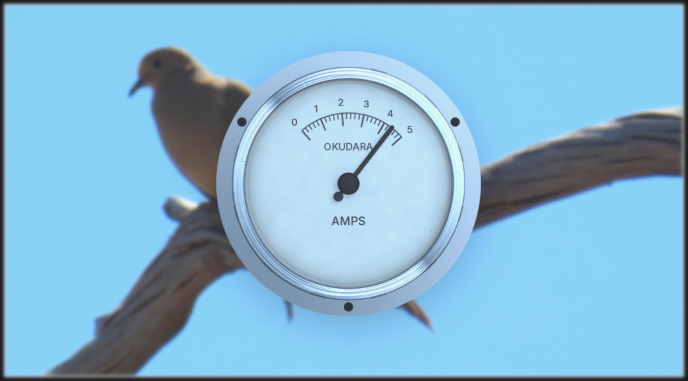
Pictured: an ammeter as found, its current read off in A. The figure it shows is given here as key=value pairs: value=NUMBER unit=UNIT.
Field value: value=4.4 unit=A
